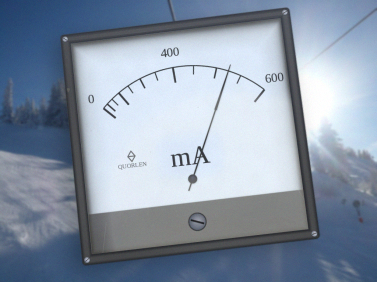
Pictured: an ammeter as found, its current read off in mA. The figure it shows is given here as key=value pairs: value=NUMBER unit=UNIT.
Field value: value=525 unit=mA
